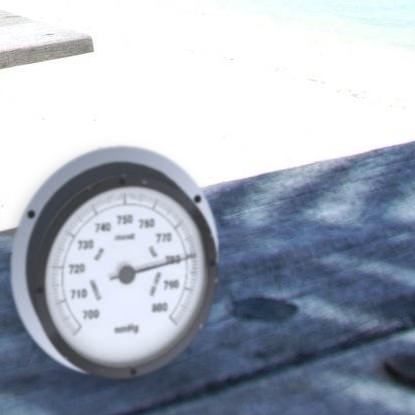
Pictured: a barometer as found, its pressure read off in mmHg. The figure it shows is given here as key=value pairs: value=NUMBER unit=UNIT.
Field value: value=780 unit=mmHg
